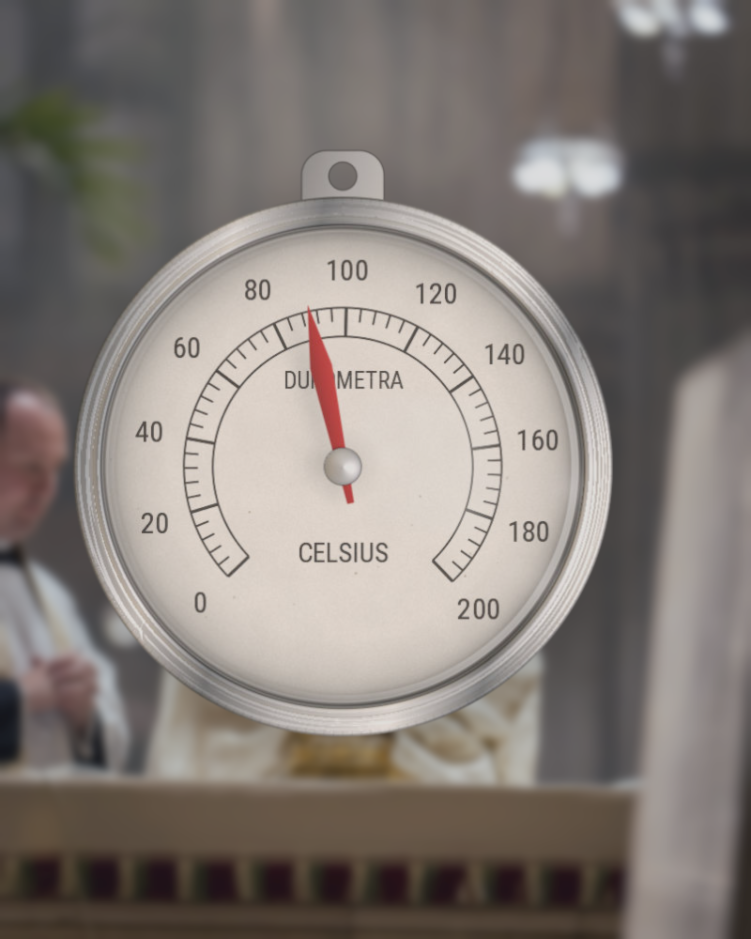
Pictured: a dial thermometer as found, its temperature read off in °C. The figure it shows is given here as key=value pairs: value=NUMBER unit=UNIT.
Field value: value=90 unit=°C
